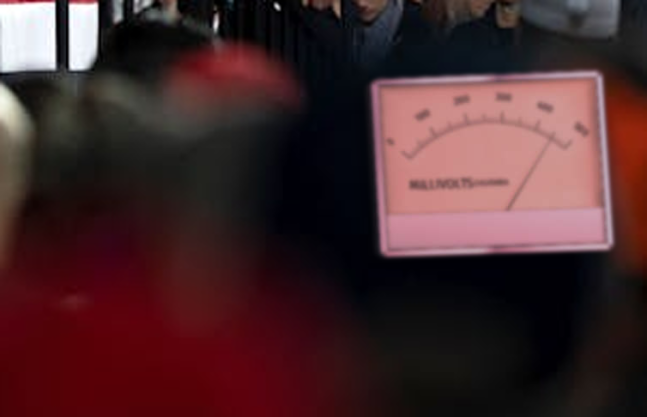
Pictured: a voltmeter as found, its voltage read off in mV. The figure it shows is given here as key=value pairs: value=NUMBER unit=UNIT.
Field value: value=450 unit=mV
